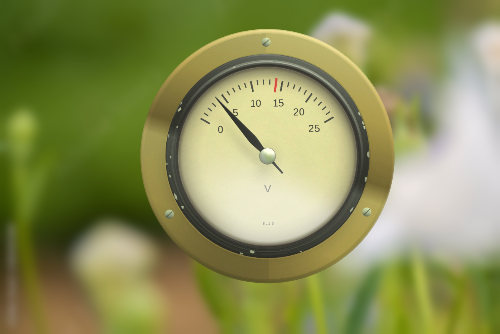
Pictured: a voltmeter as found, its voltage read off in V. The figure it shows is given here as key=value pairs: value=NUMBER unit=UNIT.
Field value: value=4 unit=V
